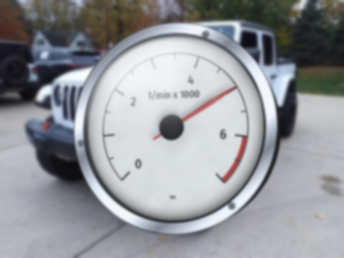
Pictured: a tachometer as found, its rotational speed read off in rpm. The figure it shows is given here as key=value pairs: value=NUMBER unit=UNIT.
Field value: value=5000 unit=rpm
